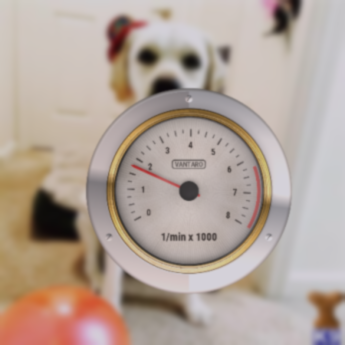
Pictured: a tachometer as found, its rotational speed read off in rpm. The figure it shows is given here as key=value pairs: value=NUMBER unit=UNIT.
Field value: value=1750 unit=rpm
